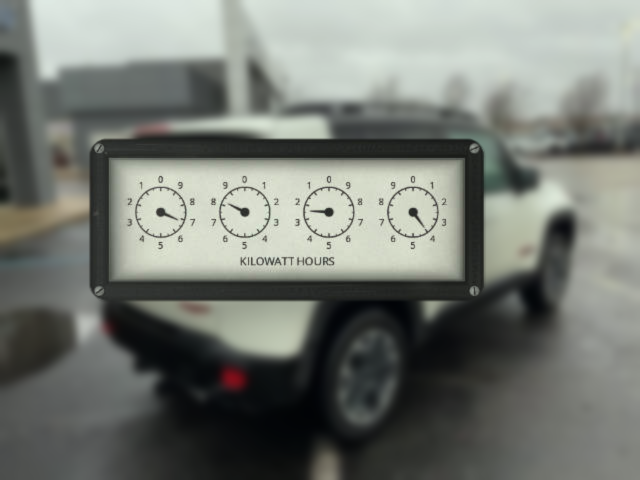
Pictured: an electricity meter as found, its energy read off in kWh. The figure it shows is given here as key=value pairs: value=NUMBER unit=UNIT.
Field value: value=6824 unit=kWh
